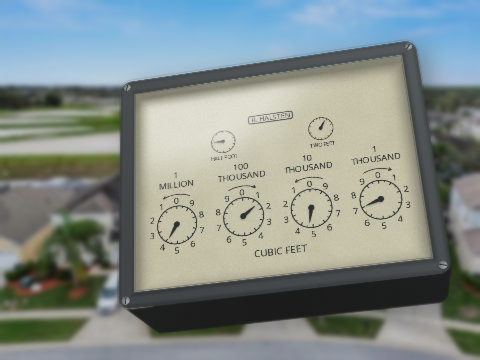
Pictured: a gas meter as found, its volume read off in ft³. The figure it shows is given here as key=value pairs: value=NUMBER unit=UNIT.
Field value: value=414700 unit=ft³
